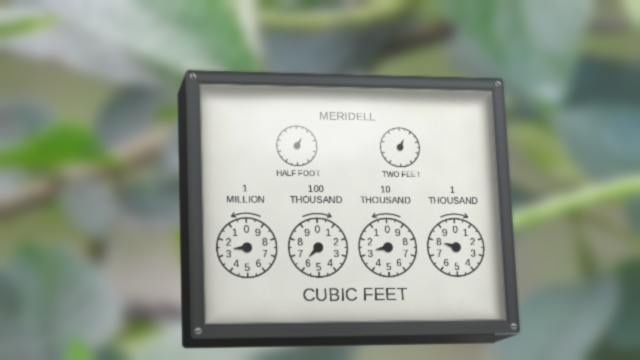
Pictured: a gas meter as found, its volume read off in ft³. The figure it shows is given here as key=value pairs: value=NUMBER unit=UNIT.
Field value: value=262800 unit=ft³
